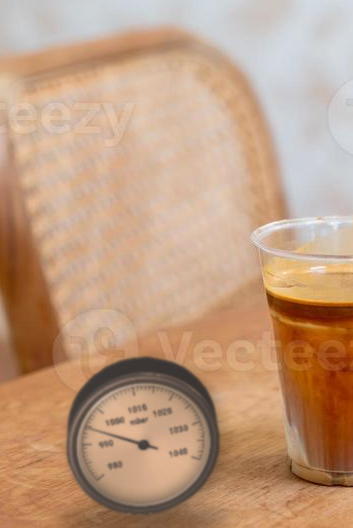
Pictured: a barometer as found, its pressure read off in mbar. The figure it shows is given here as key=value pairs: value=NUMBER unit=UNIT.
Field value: value=995 unit=mbar
